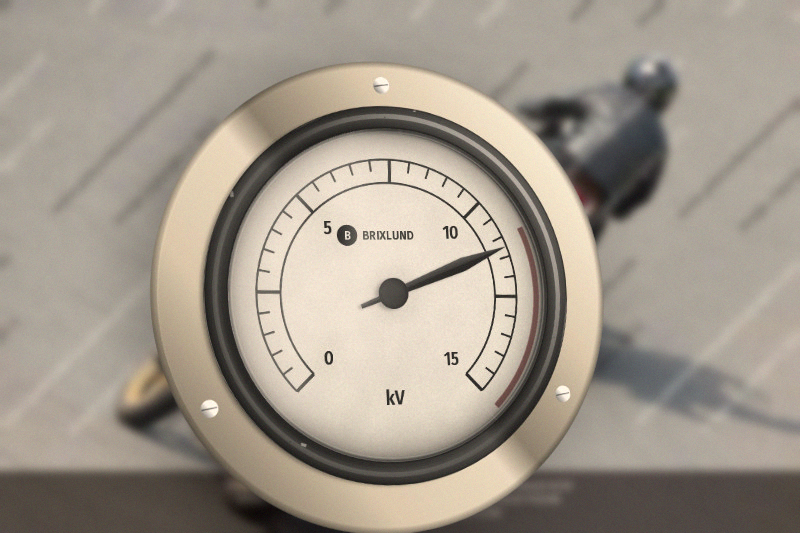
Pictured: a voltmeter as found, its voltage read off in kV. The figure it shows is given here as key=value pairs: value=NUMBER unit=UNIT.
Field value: value=11.25 unit=kV
